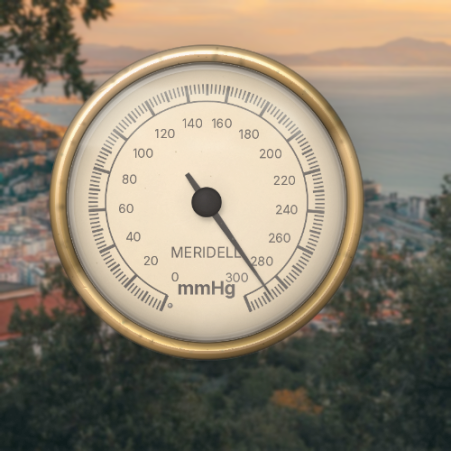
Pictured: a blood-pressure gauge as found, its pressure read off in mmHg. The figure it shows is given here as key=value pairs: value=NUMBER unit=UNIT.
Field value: value=288 unit=mmHg
